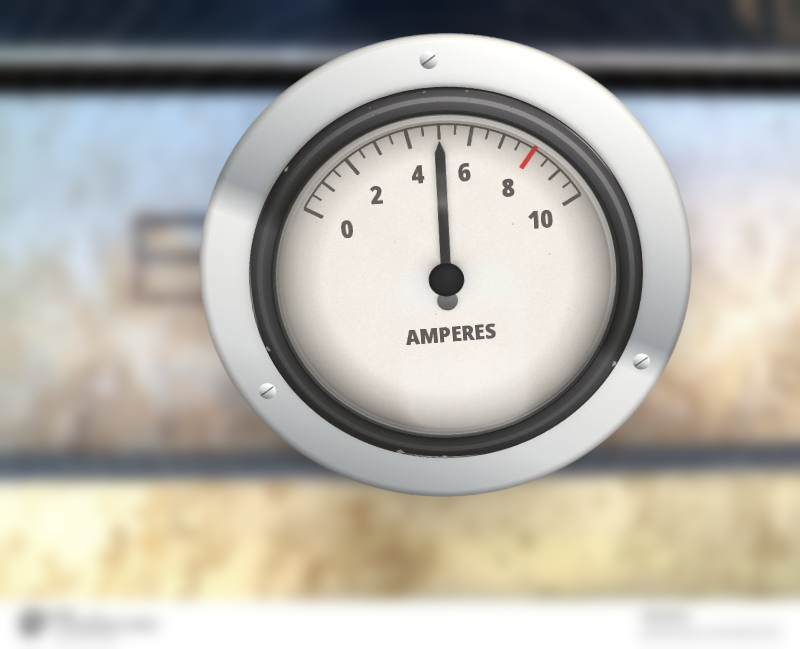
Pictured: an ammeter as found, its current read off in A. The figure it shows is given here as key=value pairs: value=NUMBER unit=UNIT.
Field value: value=5 unit=A
